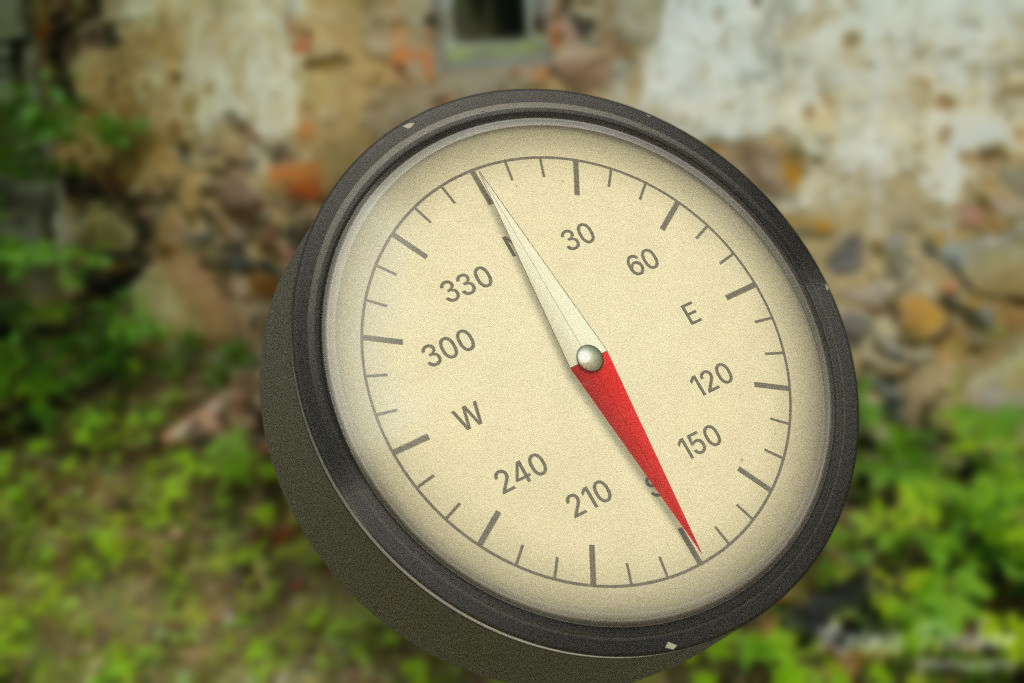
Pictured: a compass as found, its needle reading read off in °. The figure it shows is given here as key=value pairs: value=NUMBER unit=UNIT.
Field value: value=180 unit=°
